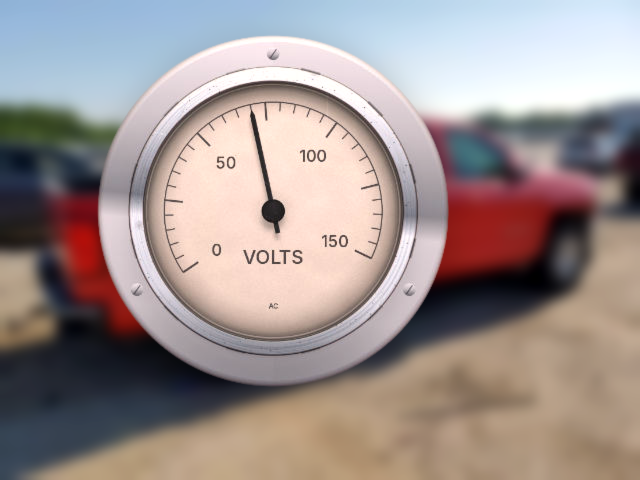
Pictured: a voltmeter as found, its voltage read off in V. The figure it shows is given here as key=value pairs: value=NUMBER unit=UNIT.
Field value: value=70 unit=V
